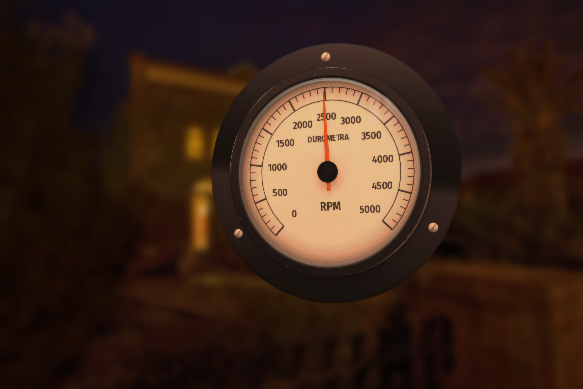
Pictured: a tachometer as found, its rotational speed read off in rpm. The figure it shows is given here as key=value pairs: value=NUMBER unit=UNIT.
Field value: value=2500 unit=rpm
